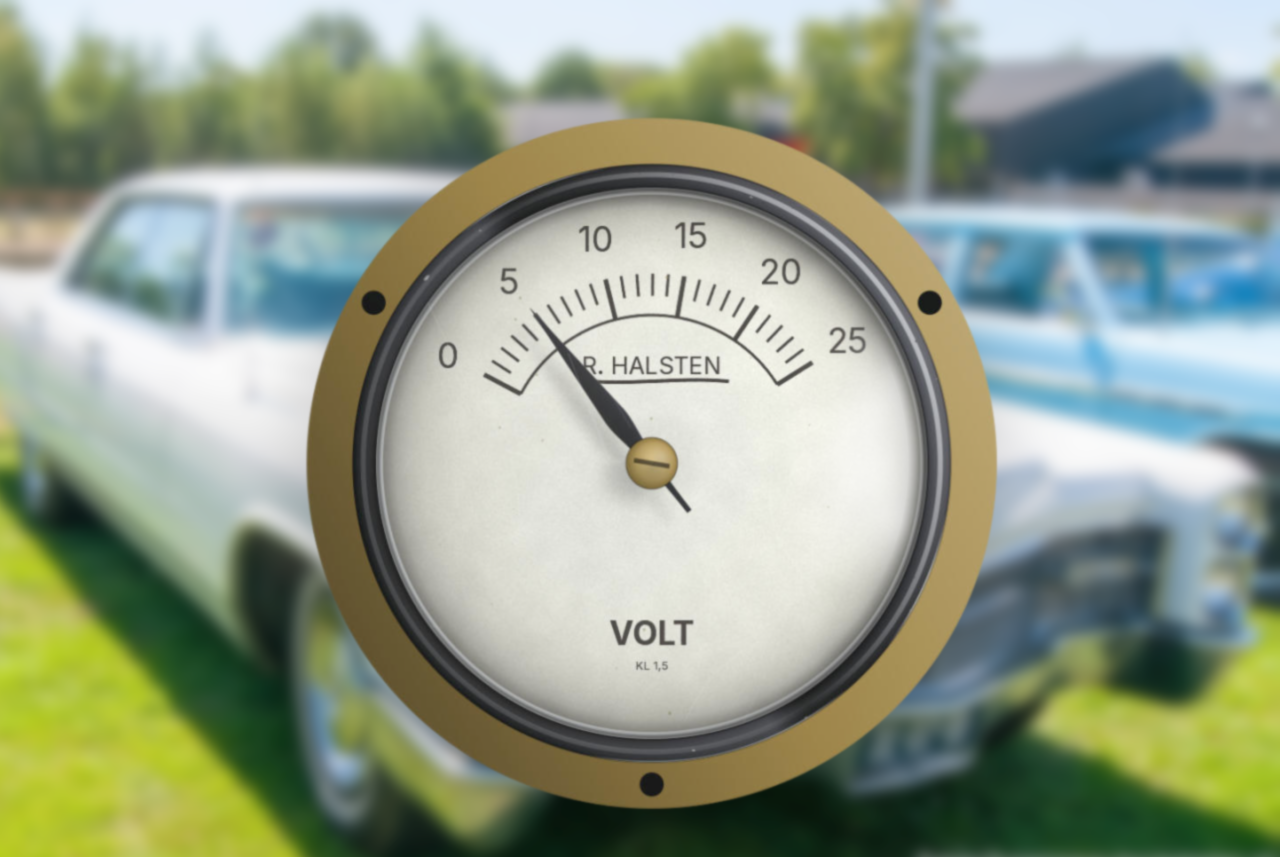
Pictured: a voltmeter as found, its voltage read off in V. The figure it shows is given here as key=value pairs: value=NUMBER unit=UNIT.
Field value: value=5 unit=V
